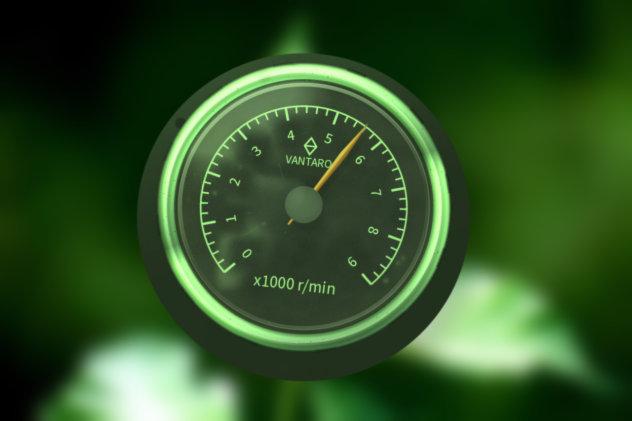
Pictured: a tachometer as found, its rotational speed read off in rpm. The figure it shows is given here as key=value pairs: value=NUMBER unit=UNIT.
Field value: value=5600 unit=rpm
